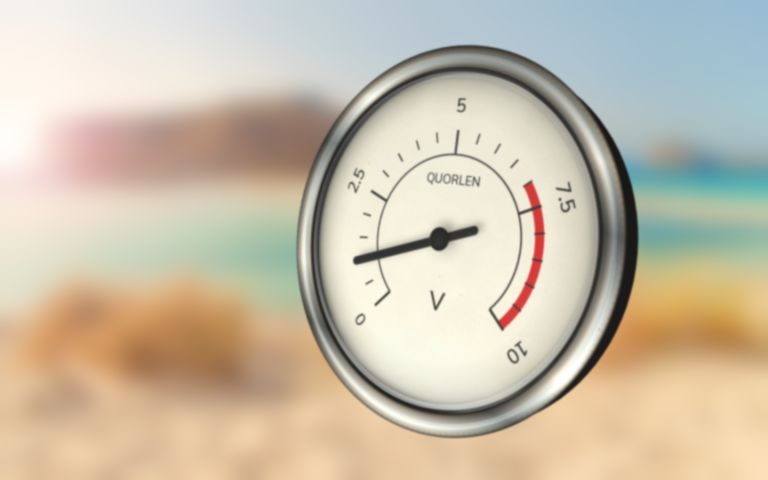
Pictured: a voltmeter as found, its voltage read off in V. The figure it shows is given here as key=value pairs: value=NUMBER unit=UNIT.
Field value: value=1 unit=V
